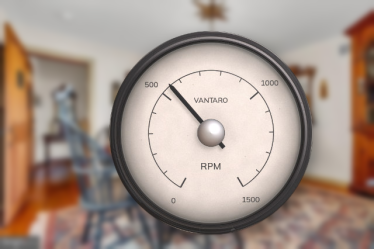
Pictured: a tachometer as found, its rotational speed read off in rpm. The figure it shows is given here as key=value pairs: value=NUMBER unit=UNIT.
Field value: value=550 unit=rpm
